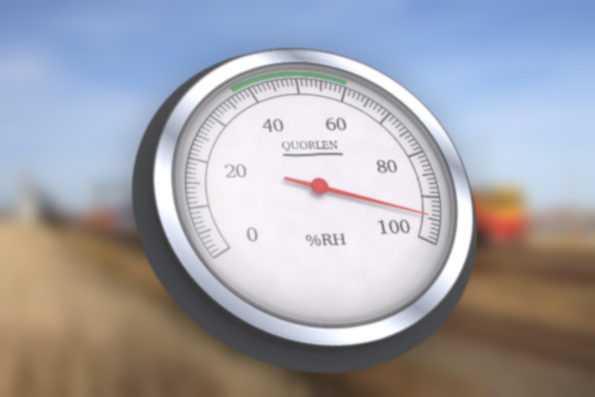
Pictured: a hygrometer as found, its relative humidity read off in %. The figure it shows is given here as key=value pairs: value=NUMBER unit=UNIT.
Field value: value=95 unit=%
